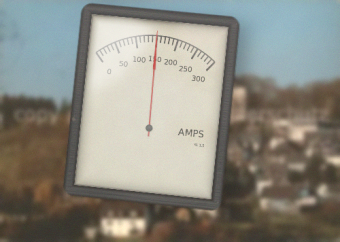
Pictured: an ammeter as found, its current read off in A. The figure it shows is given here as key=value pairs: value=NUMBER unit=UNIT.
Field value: value=150 unit=A
